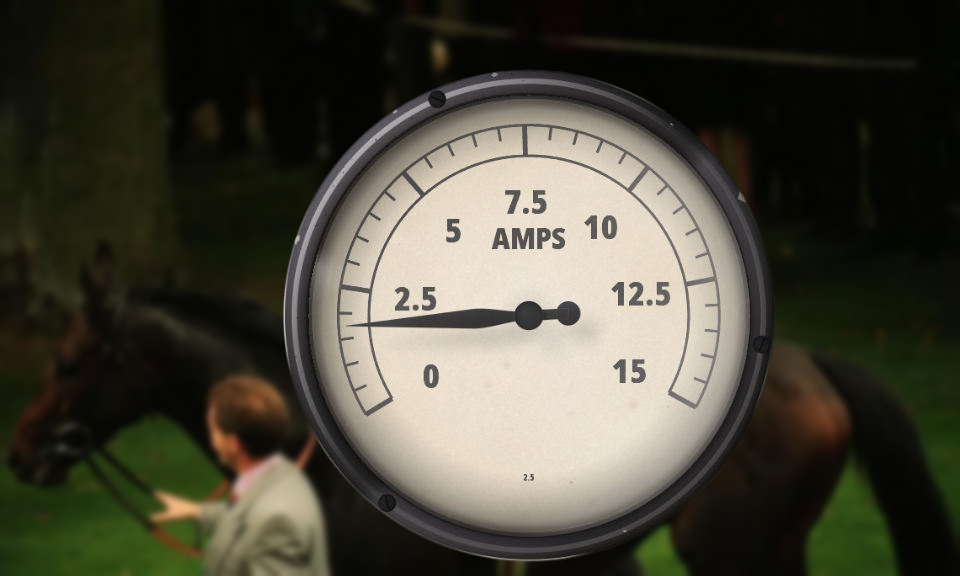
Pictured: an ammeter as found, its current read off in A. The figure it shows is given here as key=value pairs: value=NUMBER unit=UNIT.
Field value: value=1.75 unit=A
